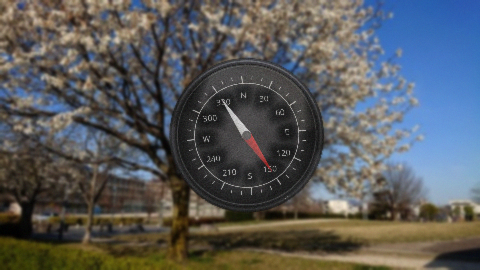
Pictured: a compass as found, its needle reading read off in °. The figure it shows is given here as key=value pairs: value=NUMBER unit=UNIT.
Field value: value=150 unit=°
